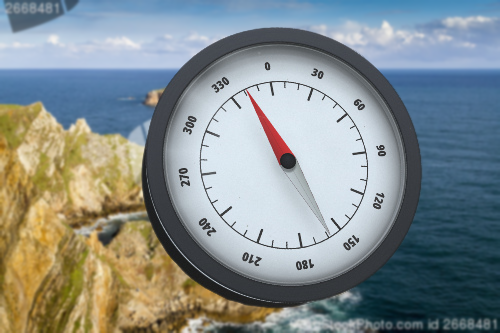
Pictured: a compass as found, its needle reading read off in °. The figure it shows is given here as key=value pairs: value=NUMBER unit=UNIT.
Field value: value=340 unit=°
